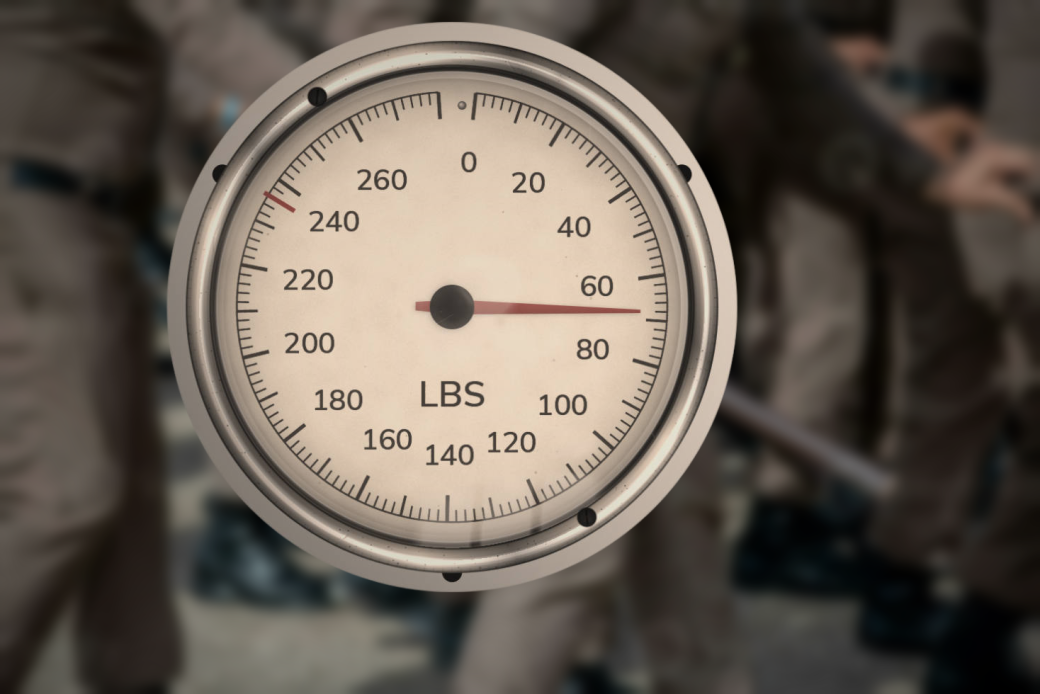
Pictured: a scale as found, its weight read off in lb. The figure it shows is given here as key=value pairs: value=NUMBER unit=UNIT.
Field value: value=68 unit=lb
